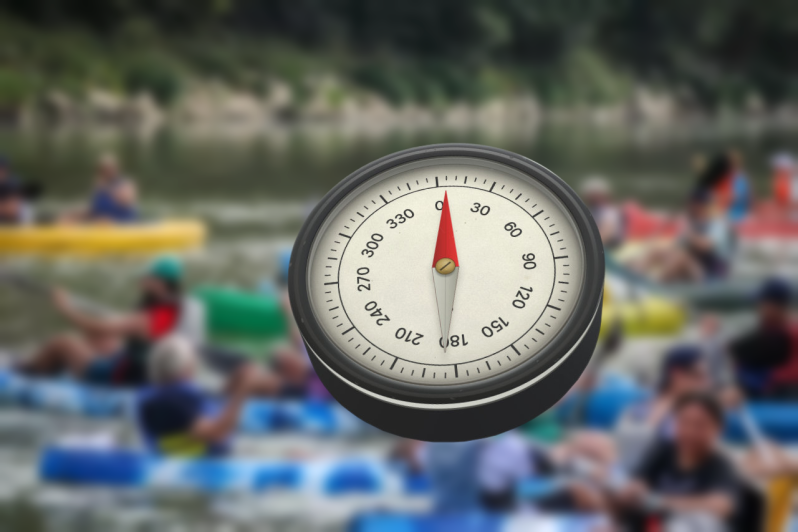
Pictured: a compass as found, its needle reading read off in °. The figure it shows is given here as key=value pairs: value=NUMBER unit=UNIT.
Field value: value=5 unit=°
